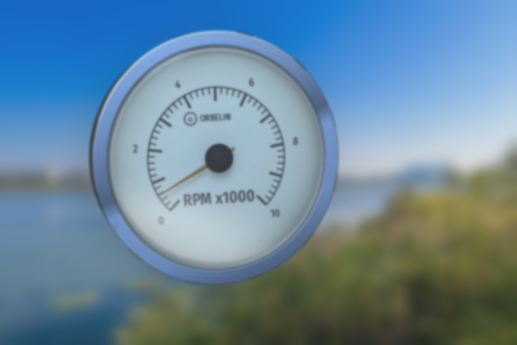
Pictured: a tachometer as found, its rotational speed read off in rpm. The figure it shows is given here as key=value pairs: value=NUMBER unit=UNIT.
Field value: value=600 unit=rpm
